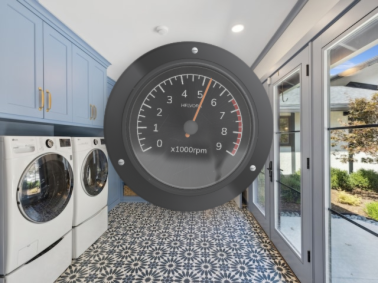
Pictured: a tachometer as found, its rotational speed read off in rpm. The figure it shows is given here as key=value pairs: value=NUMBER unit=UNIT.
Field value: value=5250 unit=rpm
